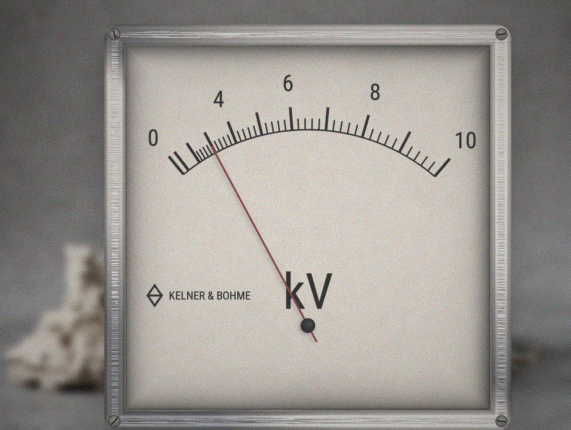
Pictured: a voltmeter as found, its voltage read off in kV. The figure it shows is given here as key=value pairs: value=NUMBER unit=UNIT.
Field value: value=3 unit=kV
